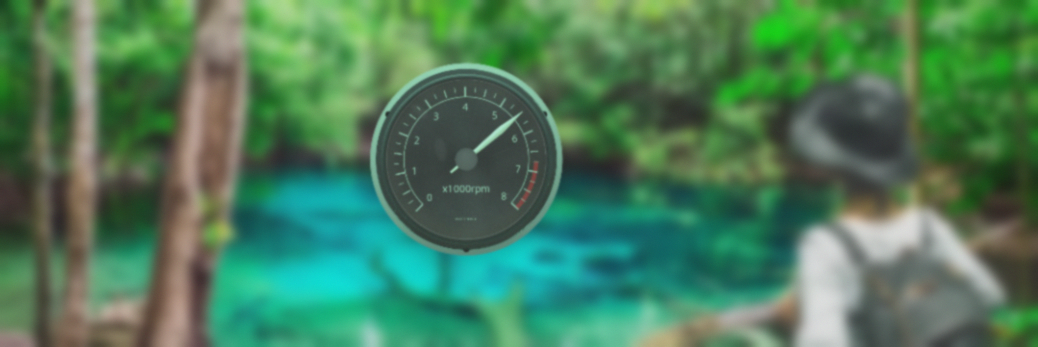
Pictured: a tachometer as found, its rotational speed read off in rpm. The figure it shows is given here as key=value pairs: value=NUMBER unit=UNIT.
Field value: value=5500 unit=rpm
